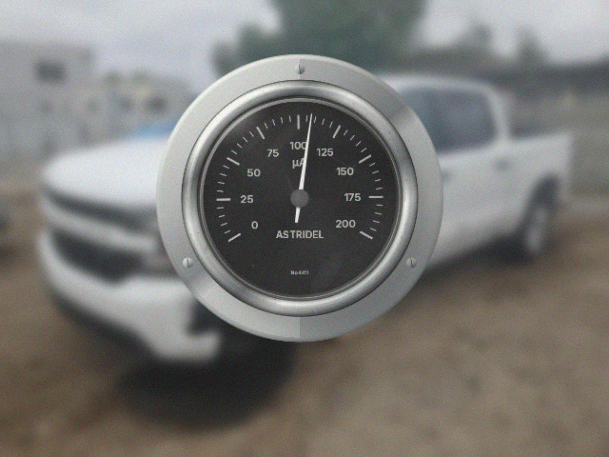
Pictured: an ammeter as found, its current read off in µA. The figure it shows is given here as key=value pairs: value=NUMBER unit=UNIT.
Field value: value=107.5 unit=µA
